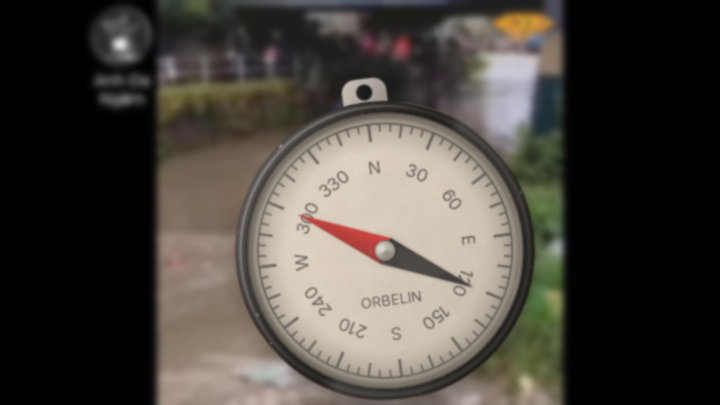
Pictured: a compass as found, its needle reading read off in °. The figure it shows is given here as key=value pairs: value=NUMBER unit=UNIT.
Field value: value=300 unit=°
